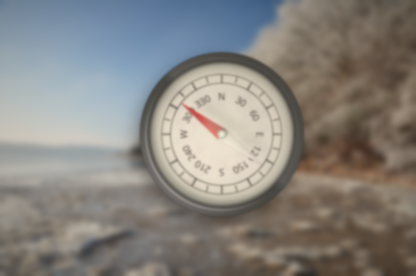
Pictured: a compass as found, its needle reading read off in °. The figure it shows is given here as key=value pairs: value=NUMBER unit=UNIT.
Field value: value=307.5 unit=°
